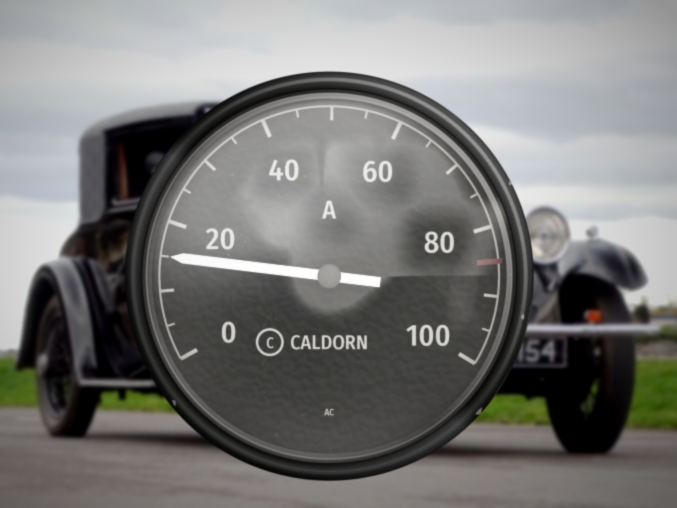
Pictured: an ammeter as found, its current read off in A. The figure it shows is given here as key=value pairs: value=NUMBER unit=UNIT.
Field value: value=15 unit=A
